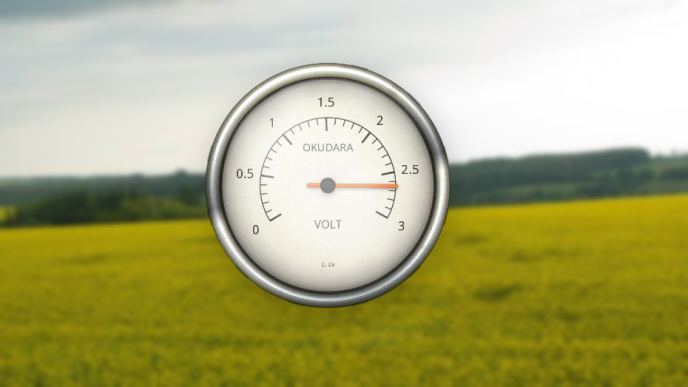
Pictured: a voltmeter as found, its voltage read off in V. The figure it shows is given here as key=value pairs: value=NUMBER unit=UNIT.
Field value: value=2.65 unit=V
